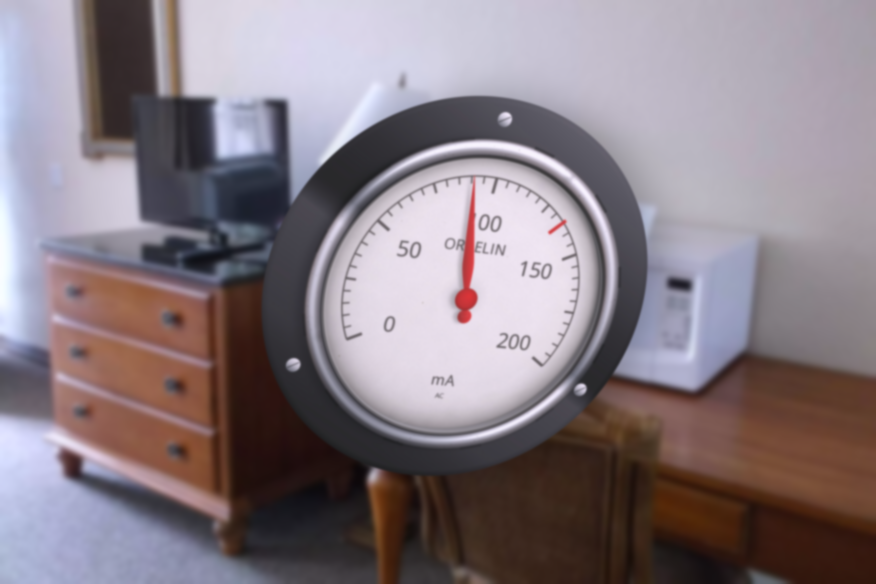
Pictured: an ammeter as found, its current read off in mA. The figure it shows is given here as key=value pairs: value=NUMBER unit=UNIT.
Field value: value=90 unit=mA
